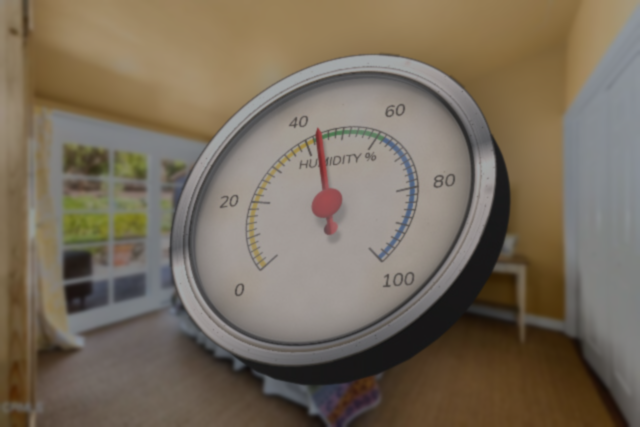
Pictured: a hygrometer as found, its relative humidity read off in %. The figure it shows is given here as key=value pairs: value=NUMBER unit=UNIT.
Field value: value=44 unit=%
